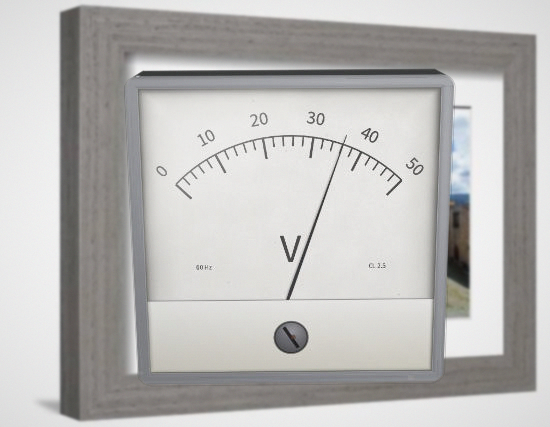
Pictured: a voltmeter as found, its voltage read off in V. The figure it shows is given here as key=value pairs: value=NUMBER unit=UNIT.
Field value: value=36 unit=V
